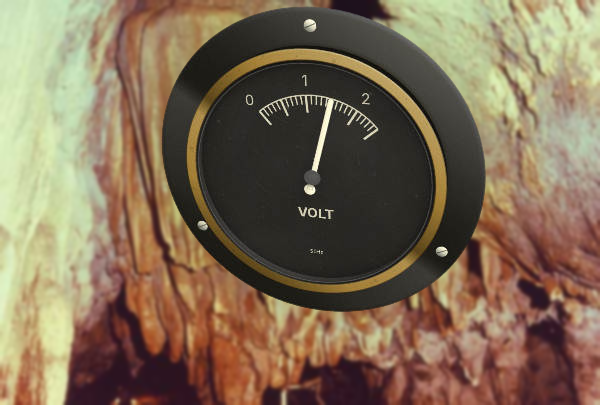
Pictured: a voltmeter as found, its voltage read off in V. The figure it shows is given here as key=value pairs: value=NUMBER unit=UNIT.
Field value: value=1.5 unit=V
